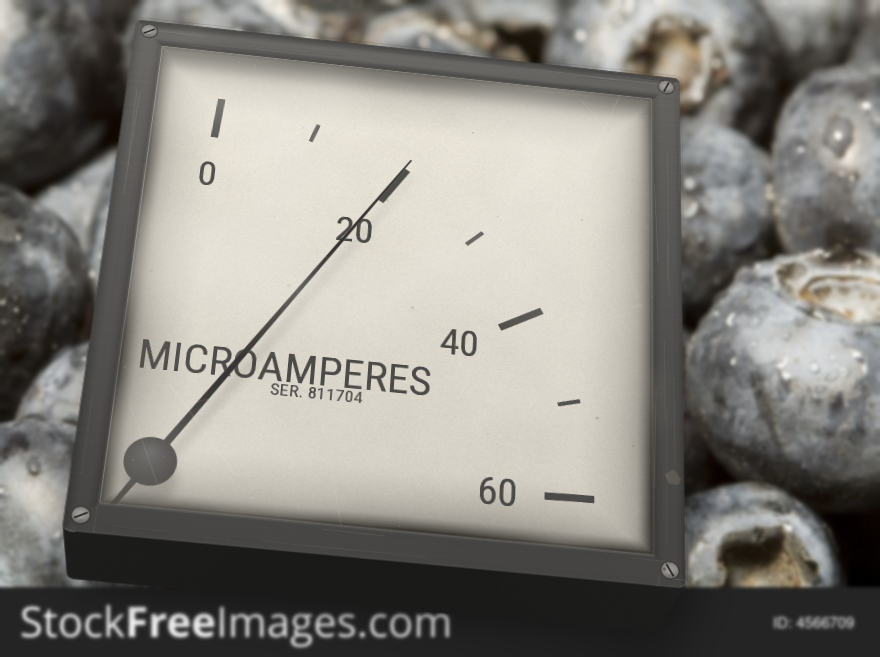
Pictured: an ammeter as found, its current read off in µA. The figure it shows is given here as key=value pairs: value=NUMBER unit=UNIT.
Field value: value=20 unit=µA
